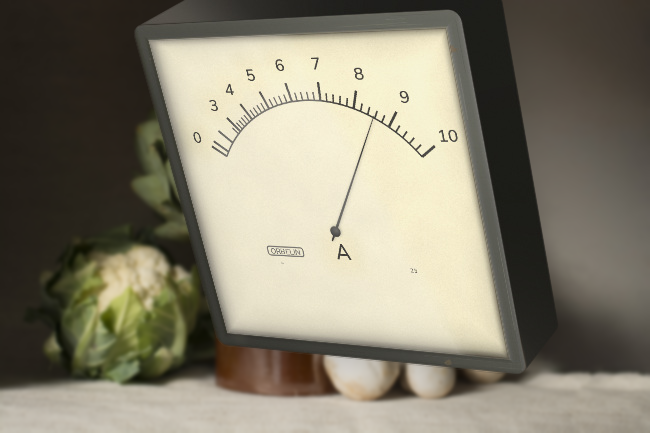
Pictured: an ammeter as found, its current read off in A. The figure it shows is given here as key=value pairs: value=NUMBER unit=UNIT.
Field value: value=8.6 unit=A
